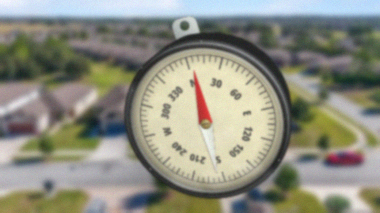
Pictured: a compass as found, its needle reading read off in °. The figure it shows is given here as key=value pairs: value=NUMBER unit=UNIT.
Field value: value=5 unit=°
